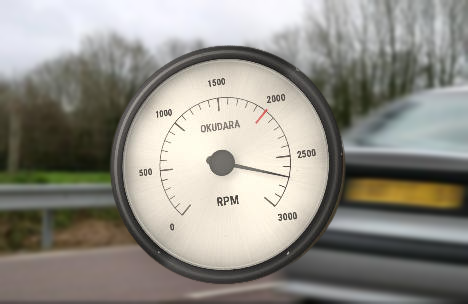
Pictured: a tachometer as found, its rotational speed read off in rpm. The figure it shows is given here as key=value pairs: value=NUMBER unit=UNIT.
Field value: value=2700 unit=rpm
